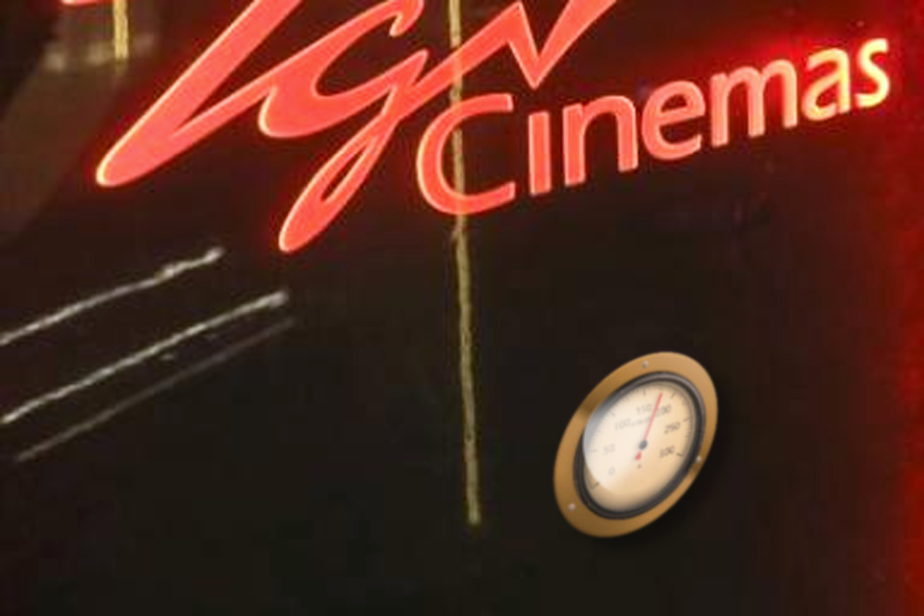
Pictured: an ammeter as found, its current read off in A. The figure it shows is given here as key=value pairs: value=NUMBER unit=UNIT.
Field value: value=175 unit=A
